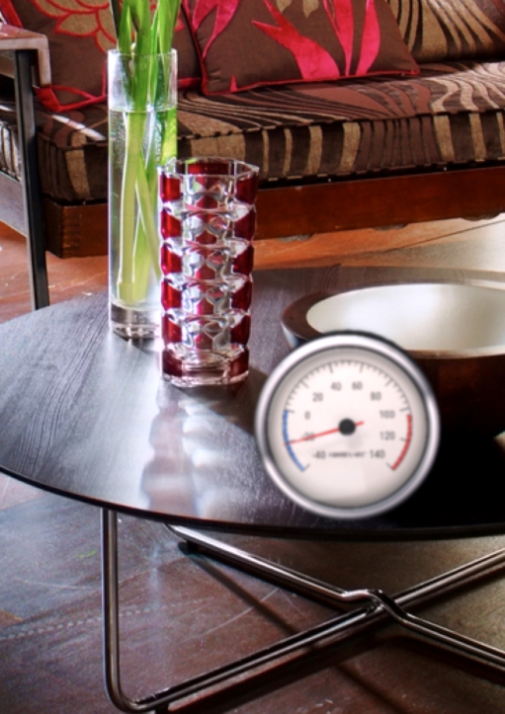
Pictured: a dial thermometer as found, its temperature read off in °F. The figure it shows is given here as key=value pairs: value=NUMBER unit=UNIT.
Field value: value=-20 unit=°F
